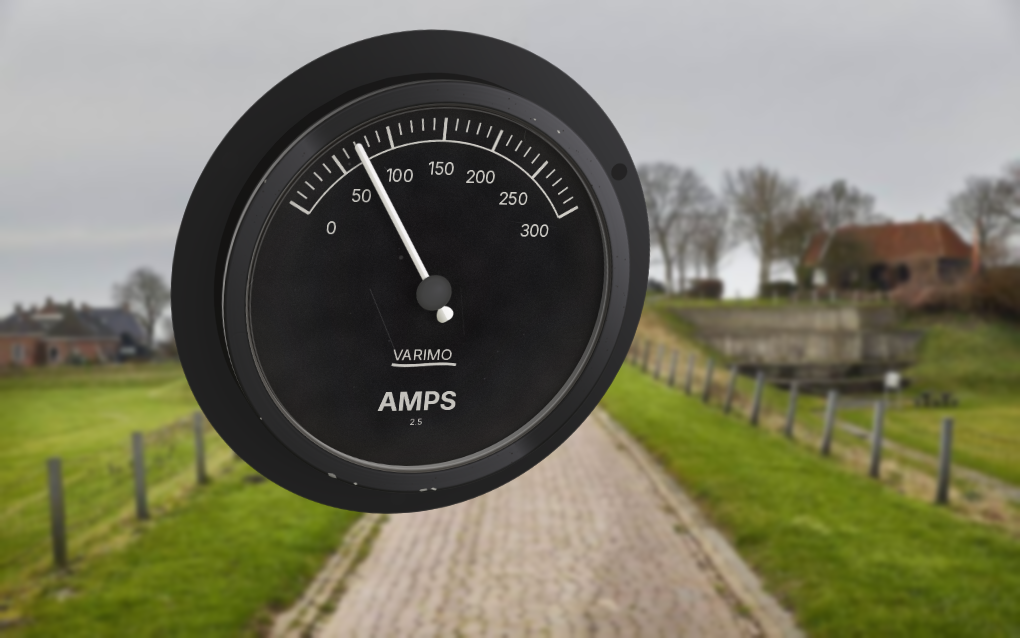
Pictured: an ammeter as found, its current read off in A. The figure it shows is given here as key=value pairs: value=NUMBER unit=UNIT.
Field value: value=70 unit=A
